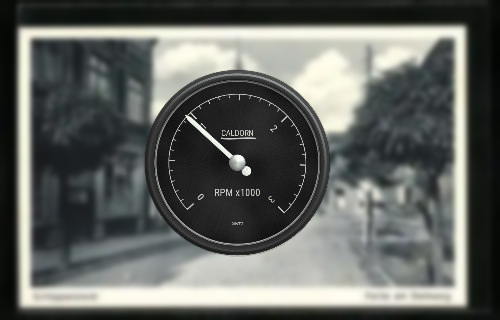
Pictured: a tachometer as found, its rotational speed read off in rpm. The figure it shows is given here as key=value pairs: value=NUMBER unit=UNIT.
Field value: value=950 unit=rpm
